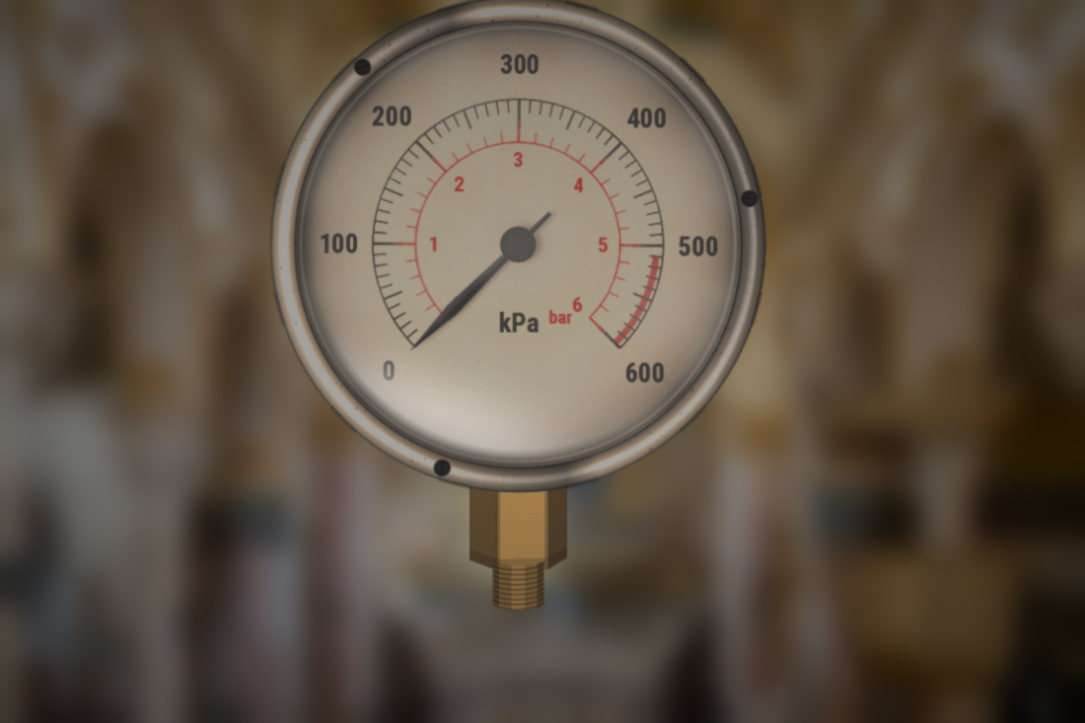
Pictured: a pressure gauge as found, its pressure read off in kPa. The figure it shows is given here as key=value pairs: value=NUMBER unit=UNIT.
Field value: value=0 unit=kPa
